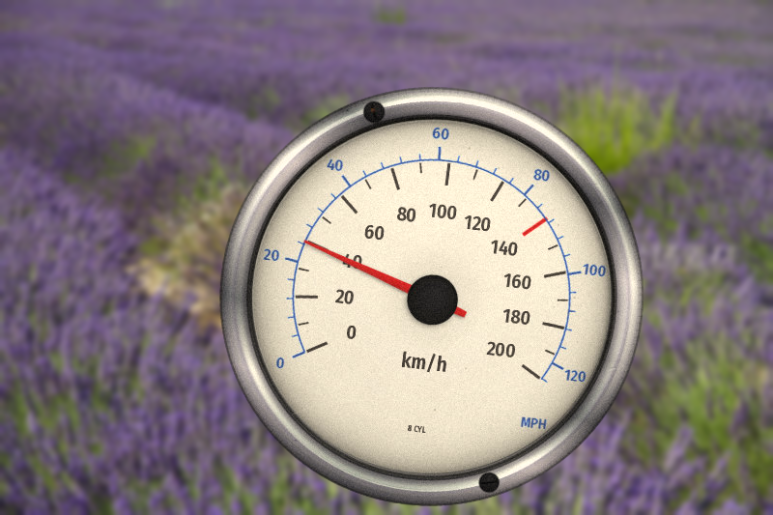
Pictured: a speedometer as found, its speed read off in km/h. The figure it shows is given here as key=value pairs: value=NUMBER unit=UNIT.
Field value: value=40 unit=km/h
